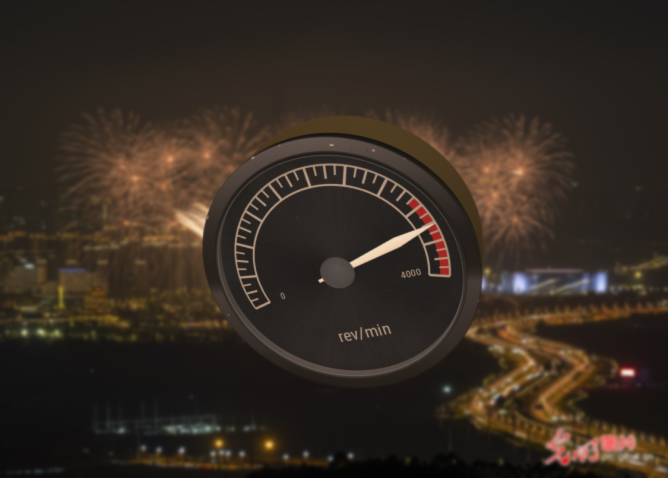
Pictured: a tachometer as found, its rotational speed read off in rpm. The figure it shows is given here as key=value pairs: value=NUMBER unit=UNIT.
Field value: value=3400 unit=rpm
